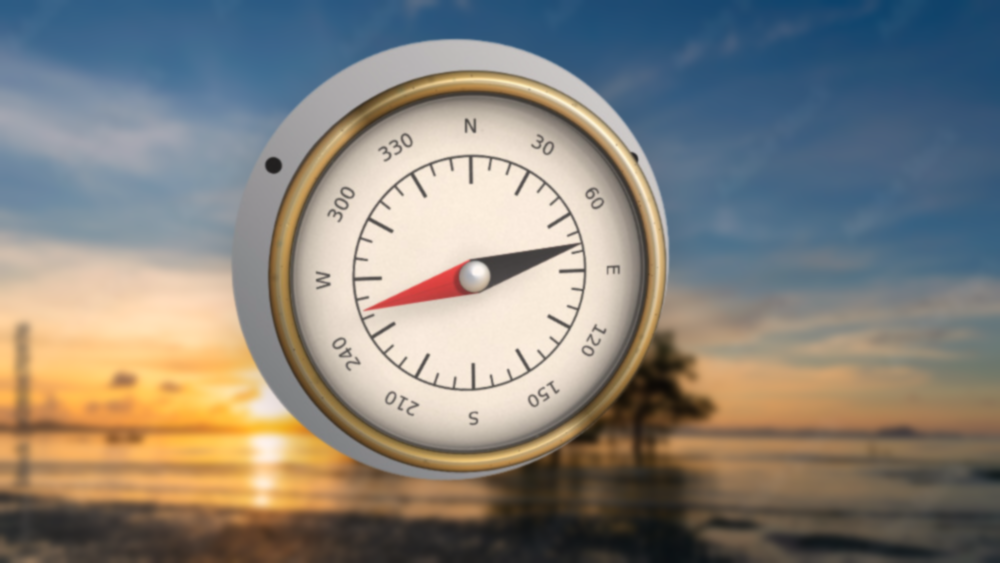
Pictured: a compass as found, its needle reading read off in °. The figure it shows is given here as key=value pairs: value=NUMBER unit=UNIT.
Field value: value=255 unit=°
